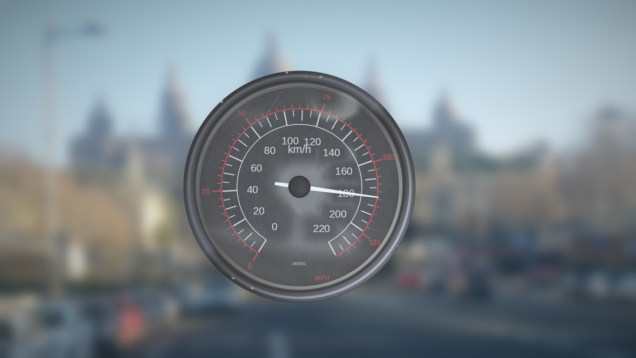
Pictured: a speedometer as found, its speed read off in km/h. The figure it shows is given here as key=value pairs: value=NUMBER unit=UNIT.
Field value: value=180 unit=km/h
